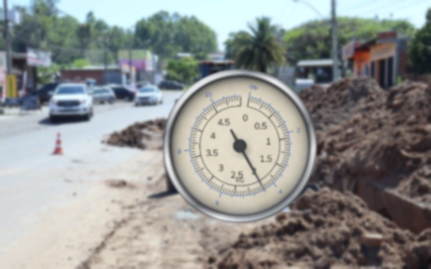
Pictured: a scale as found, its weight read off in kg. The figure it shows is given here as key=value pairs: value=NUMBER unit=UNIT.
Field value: value=2 unit=kg
